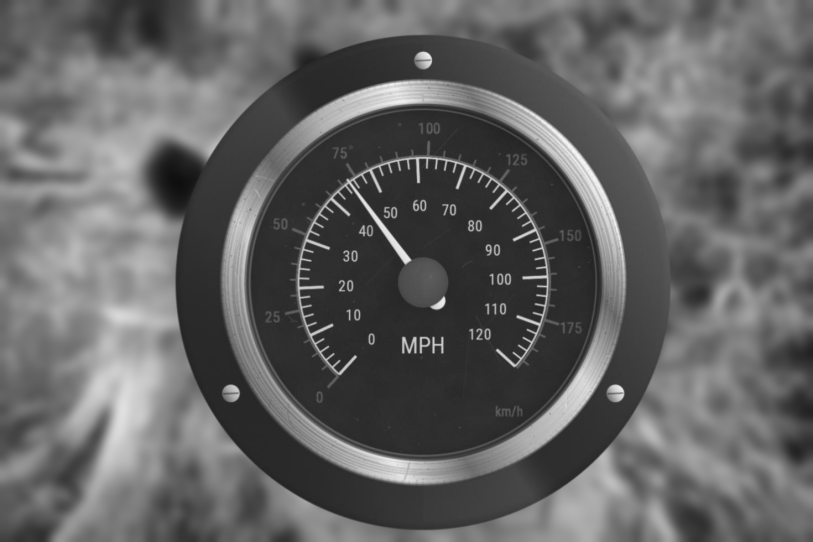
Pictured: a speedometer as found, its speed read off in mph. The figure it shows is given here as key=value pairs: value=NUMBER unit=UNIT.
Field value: value=45 unit=mph
